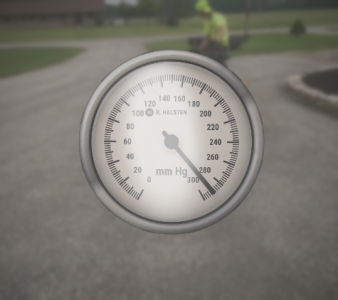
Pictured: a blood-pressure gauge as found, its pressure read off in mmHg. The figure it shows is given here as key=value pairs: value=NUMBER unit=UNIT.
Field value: value=290 unit=mmHg
